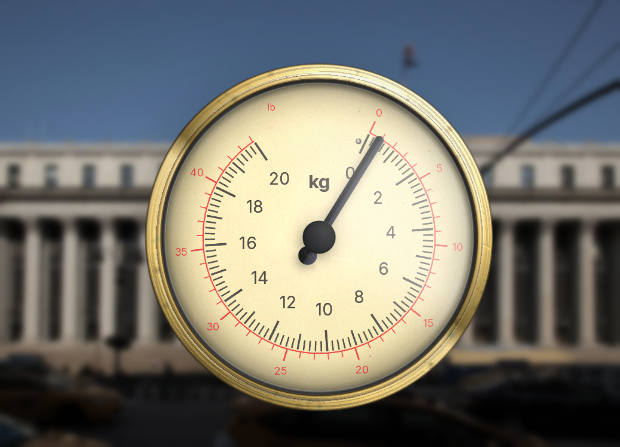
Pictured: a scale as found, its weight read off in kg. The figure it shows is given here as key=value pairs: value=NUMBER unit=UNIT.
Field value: value=0.4 unit=kg
